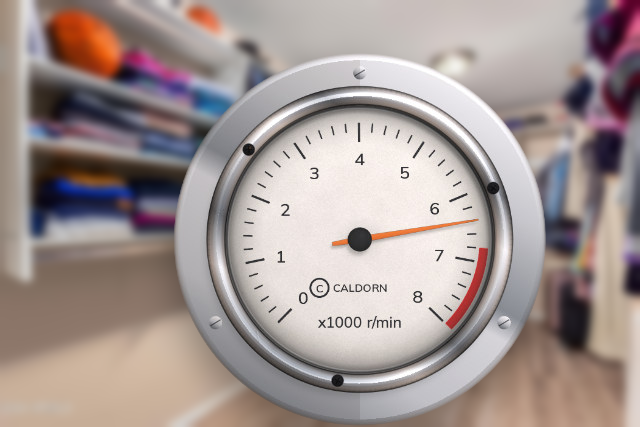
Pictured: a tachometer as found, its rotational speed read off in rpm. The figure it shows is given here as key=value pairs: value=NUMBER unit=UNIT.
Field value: value=6400 unit=rpm
